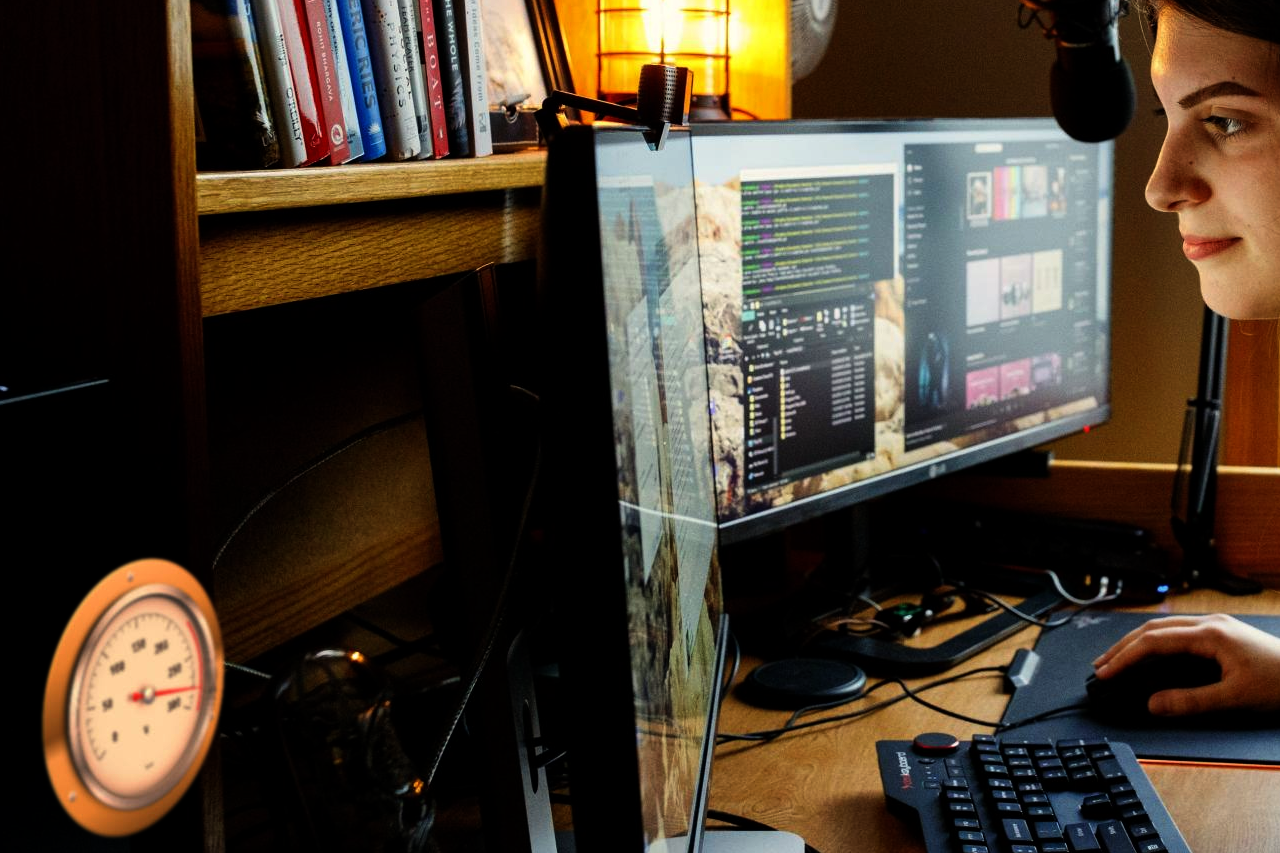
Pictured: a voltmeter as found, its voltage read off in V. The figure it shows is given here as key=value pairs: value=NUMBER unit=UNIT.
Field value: value=280 unit=V
